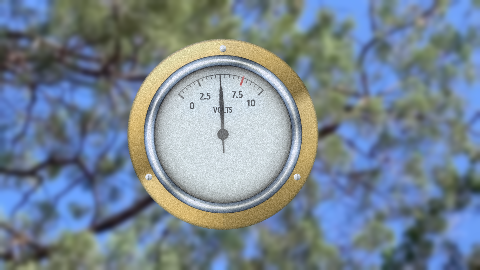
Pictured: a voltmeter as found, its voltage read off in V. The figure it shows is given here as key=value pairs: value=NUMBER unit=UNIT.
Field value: value=5 unit=V
